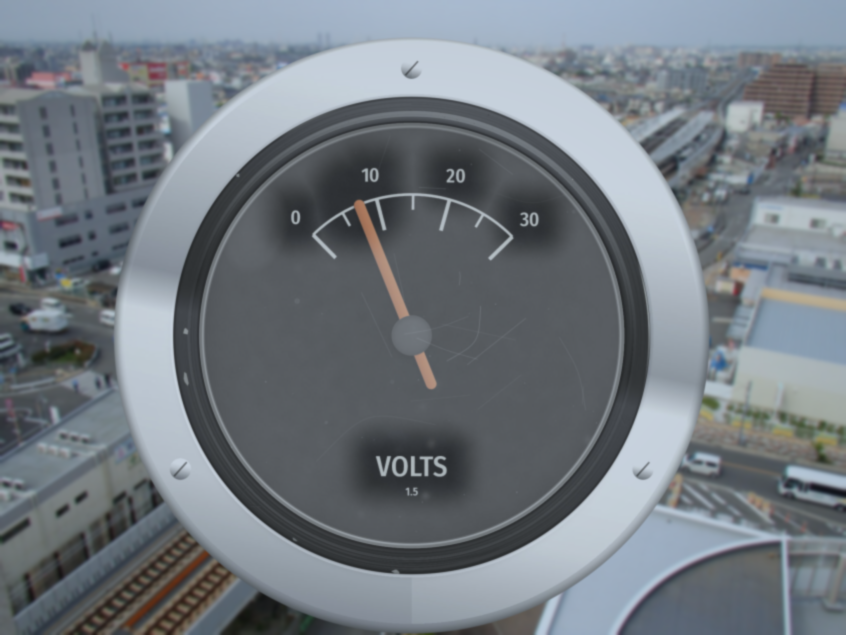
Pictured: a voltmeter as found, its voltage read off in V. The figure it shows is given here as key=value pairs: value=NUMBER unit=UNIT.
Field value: value=7.5 unit=V
